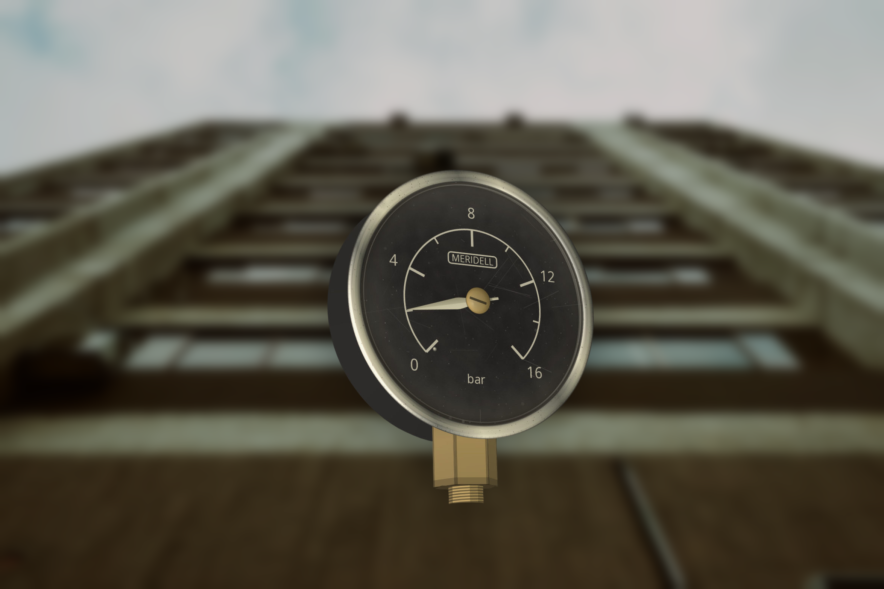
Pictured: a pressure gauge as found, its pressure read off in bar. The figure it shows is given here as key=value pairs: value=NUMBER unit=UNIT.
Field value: value=2 unit=bar
